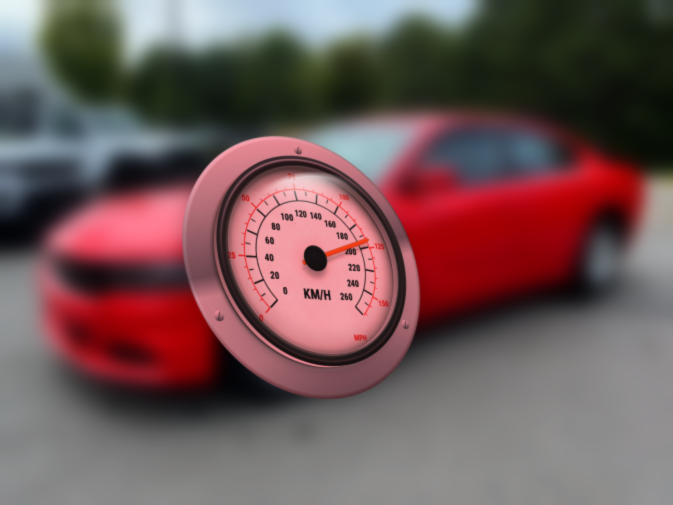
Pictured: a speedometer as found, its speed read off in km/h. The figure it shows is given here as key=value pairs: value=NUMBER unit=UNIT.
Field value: value=195 unit=km/h
